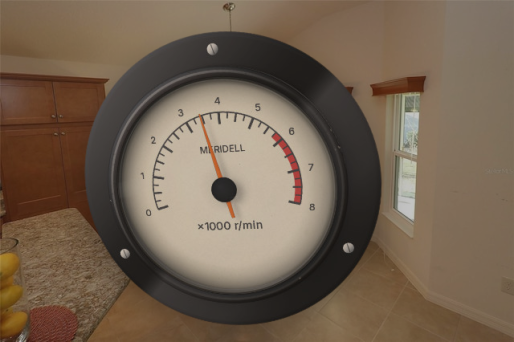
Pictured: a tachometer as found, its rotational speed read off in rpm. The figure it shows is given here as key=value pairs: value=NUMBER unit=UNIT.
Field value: value=3500 unit=rpm
